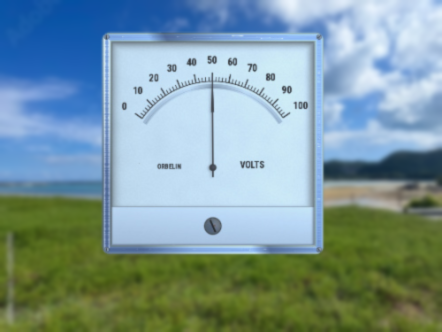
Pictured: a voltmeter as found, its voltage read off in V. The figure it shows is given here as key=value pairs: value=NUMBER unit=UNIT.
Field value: value=50 unit=V
